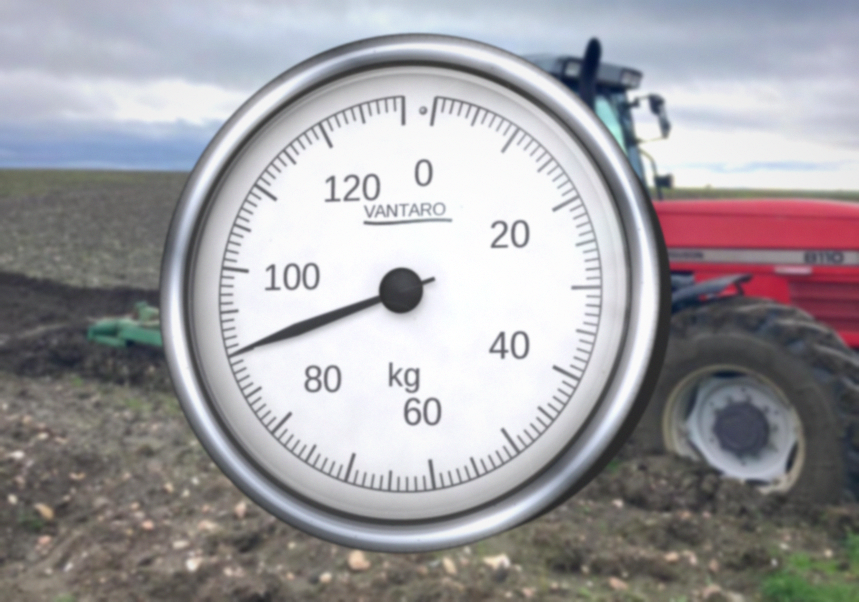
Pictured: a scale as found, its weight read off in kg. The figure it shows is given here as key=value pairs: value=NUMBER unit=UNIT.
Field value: value=90 unit=kg
